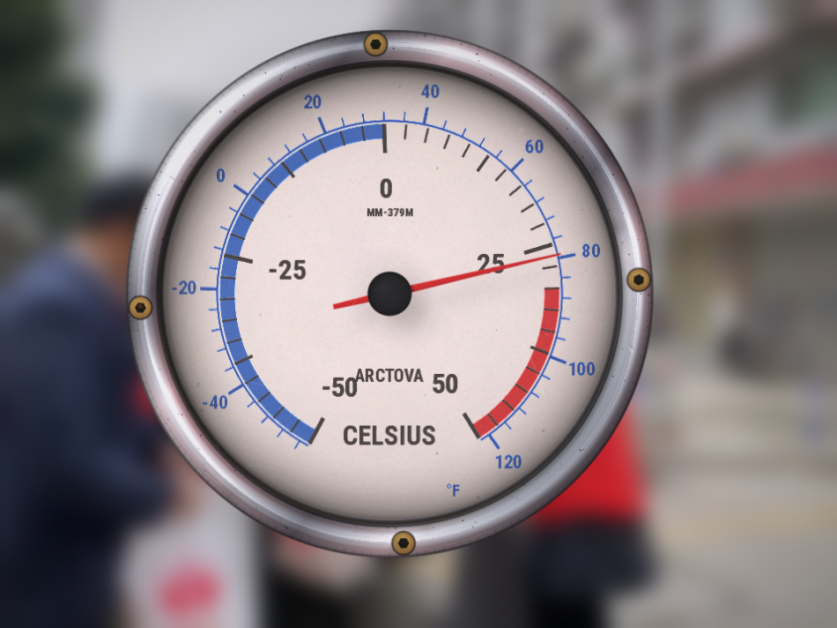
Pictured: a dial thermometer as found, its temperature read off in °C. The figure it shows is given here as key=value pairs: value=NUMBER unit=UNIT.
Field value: value=26.25 unit=°C
